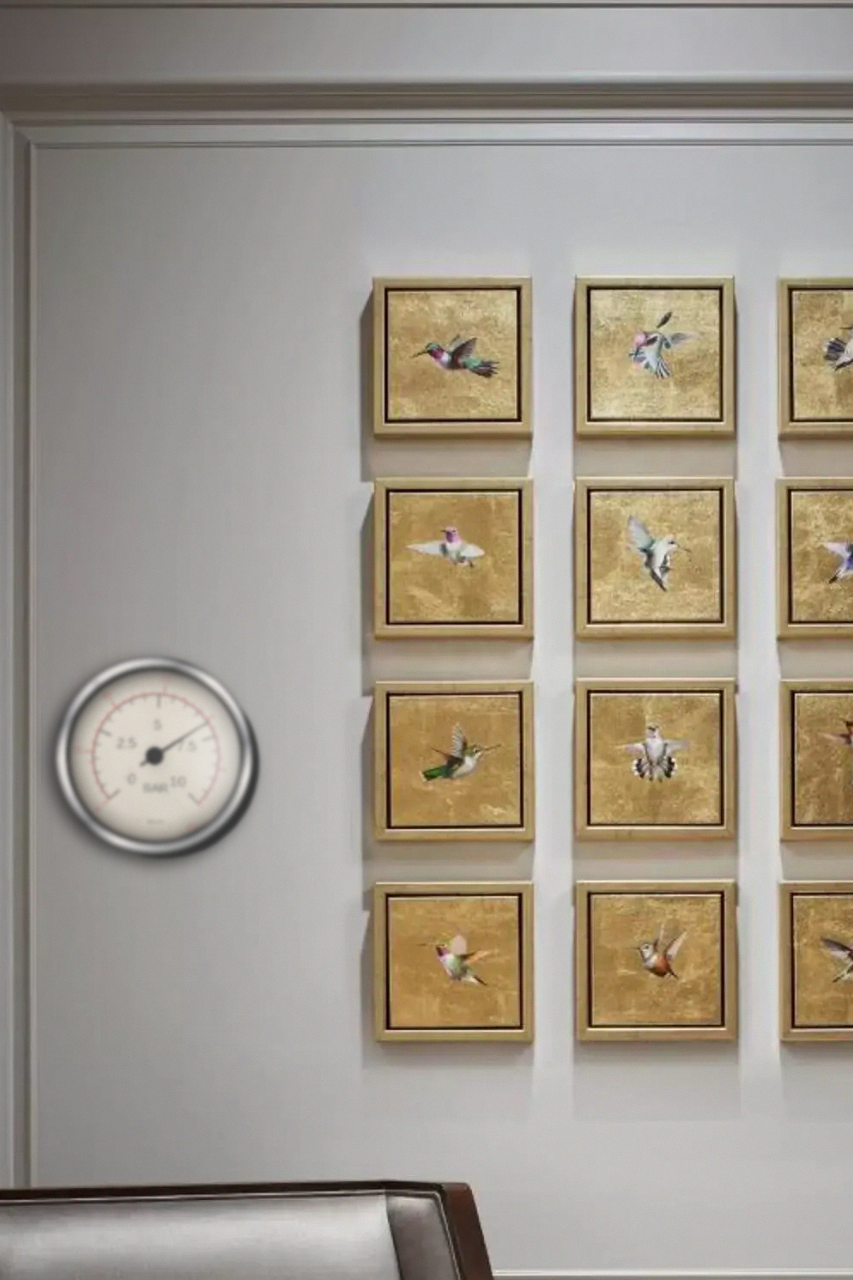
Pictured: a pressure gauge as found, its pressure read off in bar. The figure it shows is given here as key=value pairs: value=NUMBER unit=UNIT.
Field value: value=7 unit=bar
